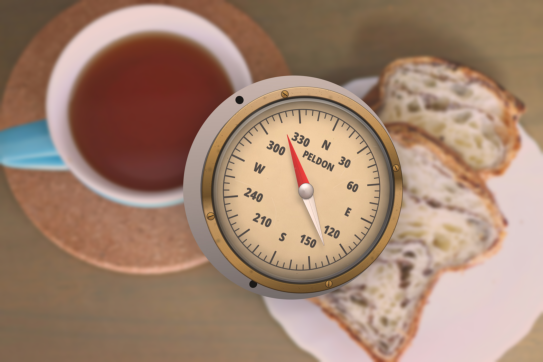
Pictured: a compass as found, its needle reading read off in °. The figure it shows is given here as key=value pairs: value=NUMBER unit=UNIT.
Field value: value=315 unit=°
